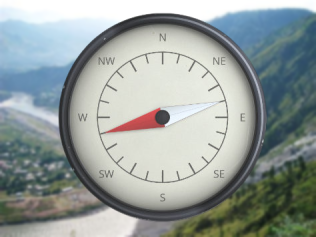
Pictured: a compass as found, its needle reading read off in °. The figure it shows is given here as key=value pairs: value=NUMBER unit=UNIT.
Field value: value=255 unit=°
